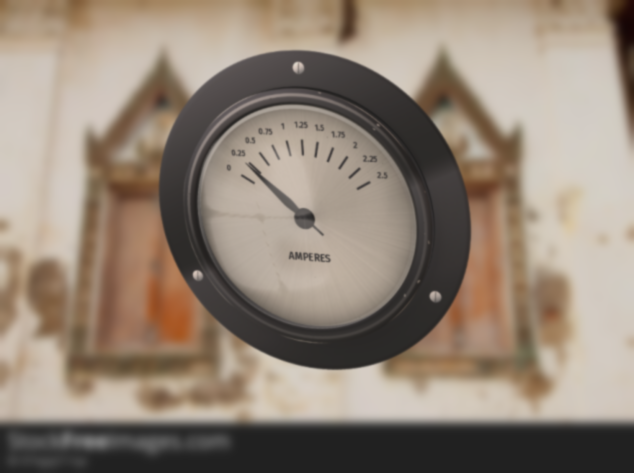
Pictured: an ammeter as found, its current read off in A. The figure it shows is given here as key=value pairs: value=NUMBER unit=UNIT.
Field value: value=0.25 unit=A
